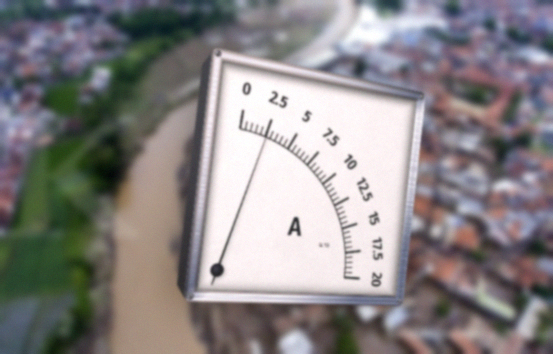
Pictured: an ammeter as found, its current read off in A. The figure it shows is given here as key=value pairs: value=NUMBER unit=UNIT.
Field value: value=2.5 unit=A
